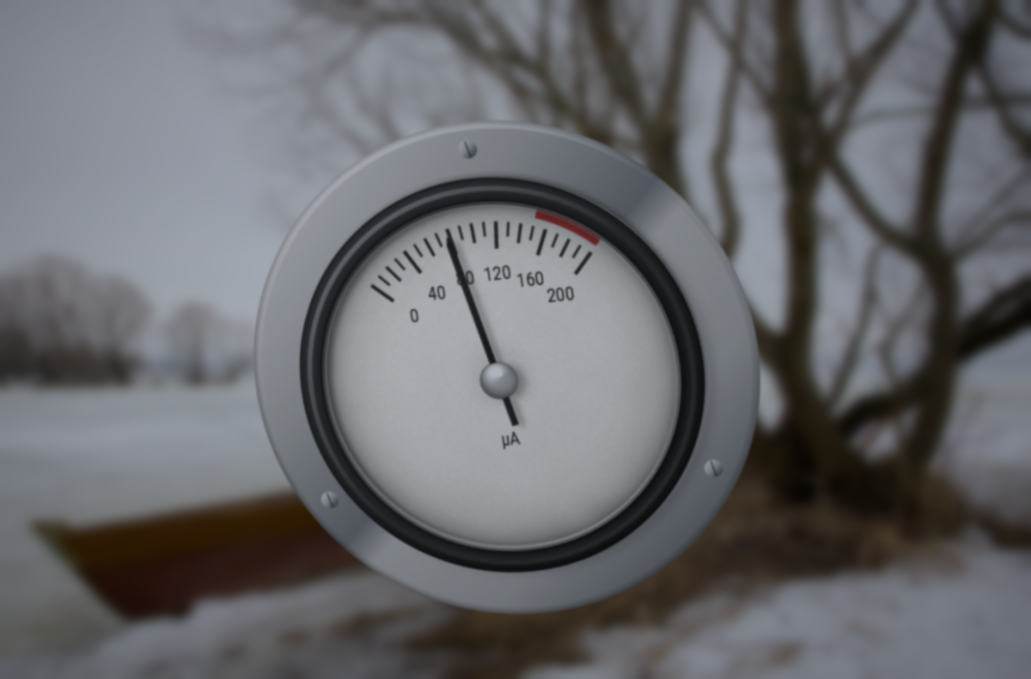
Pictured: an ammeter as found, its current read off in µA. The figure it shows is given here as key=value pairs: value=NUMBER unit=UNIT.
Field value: value=80 unit=µA
